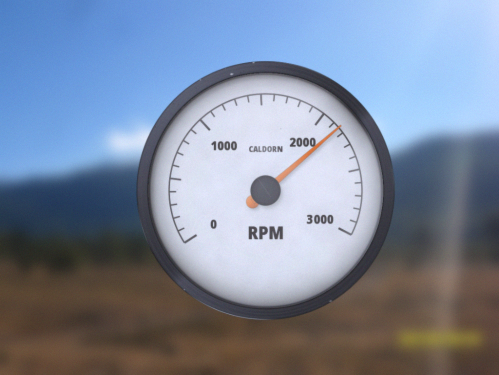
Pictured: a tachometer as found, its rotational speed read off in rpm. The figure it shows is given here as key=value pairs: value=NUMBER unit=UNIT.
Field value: value=2150 unit=rpm
